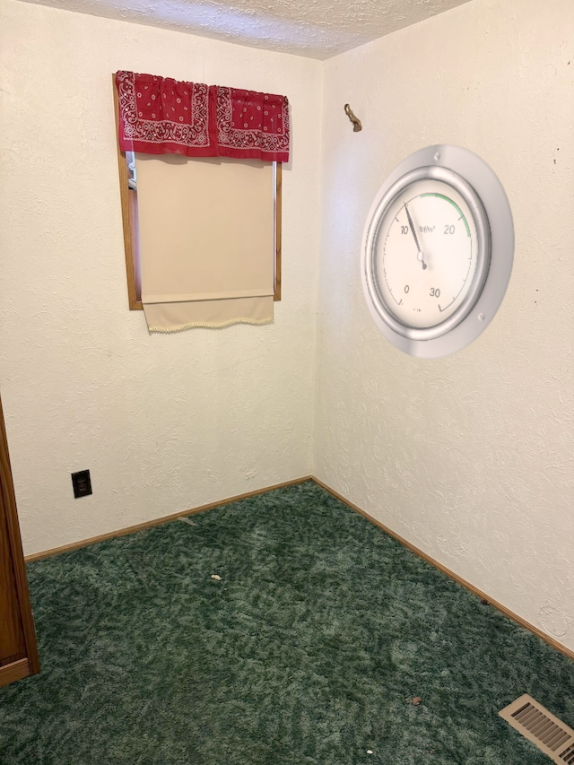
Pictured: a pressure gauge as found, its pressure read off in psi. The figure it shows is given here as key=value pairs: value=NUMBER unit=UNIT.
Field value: value=12 unit=psi
